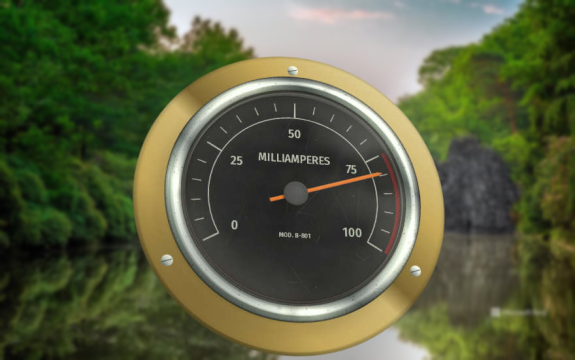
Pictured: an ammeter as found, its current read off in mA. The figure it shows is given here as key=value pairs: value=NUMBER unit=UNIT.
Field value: value=80 unit=mA
